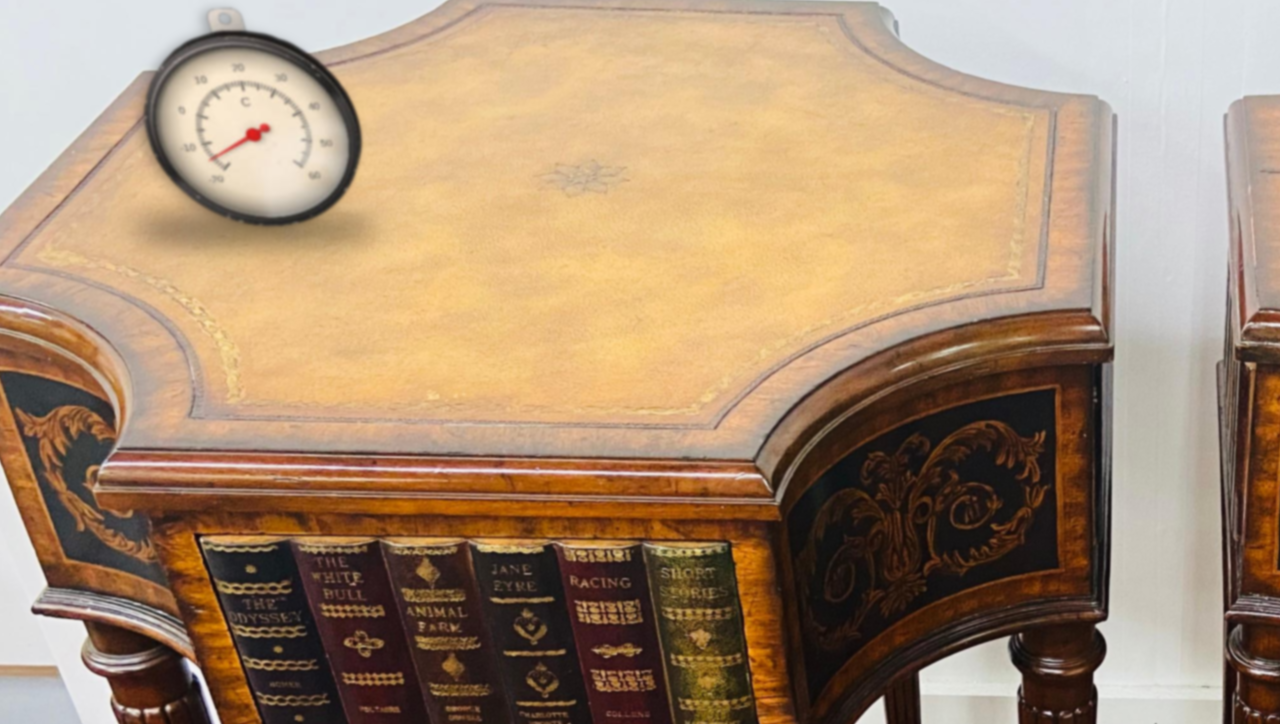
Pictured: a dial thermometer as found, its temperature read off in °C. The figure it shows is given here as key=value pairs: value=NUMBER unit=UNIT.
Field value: value=-15 unit=°C
